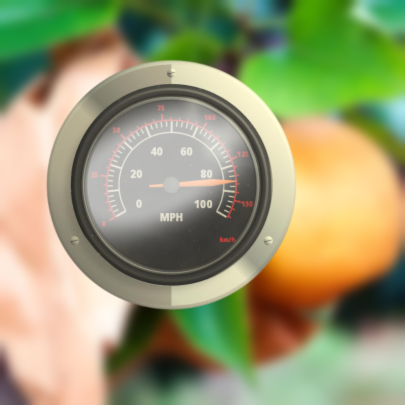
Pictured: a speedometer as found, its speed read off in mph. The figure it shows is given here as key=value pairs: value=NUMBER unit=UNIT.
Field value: value=86 unit=mph
